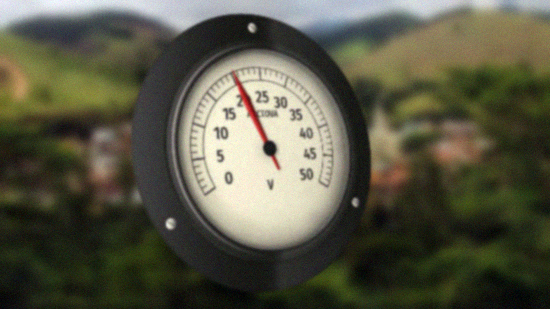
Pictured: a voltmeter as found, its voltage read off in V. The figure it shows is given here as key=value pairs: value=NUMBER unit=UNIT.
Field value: value=20 unit=V
